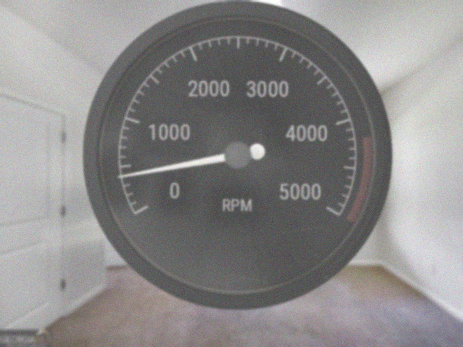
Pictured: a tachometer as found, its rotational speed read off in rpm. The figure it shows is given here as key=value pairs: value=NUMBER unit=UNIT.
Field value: value=400 unit=rpm
